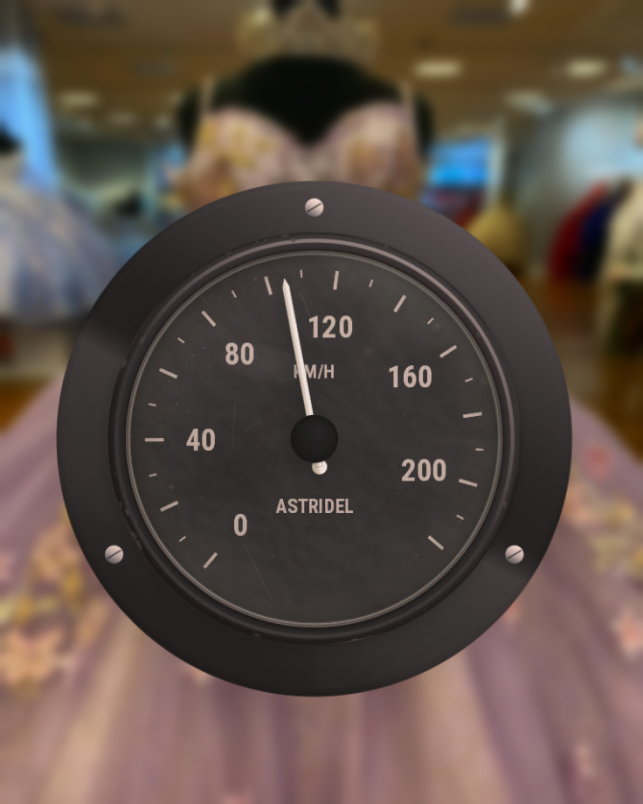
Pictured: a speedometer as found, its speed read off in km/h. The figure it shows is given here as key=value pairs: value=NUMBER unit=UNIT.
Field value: value=105 unit=km/h
